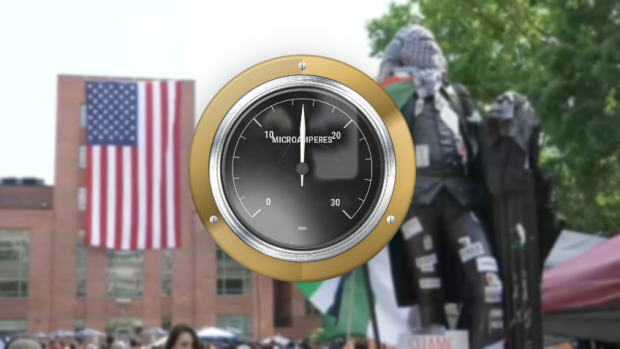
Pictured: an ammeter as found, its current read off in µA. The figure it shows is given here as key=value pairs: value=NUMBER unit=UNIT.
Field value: value=15 unit=µA
